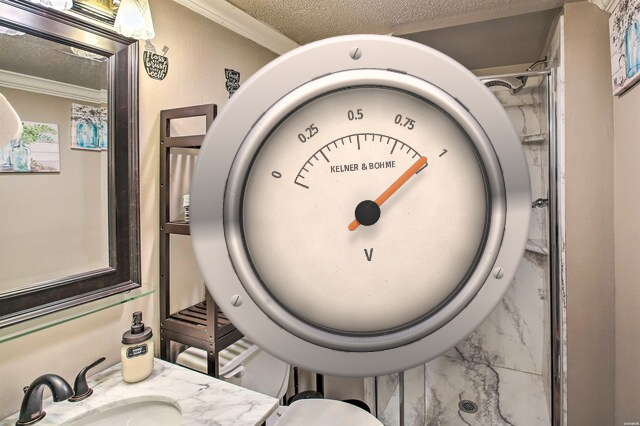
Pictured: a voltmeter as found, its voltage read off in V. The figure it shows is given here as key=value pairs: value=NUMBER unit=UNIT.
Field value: value=0.95 unit=V
